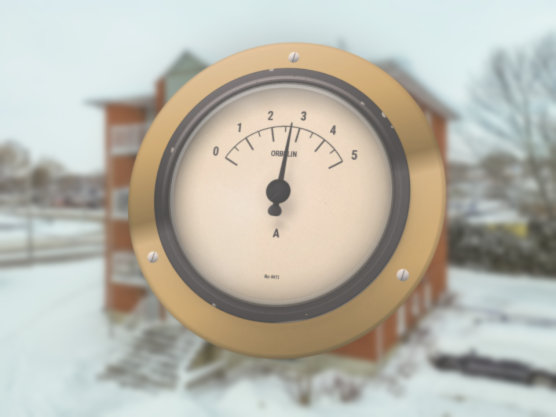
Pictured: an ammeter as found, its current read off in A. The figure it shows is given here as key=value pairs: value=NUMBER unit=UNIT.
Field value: value=2.75 unit=A
